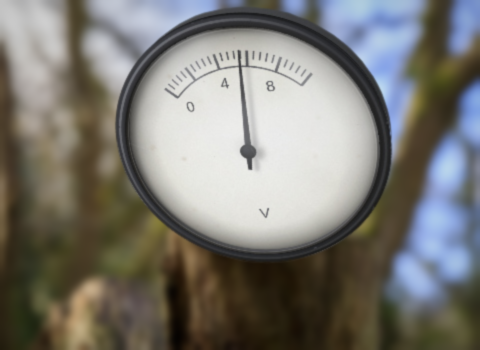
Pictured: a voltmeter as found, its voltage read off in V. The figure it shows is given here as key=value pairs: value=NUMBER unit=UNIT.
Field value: value=5.6 unit=V
